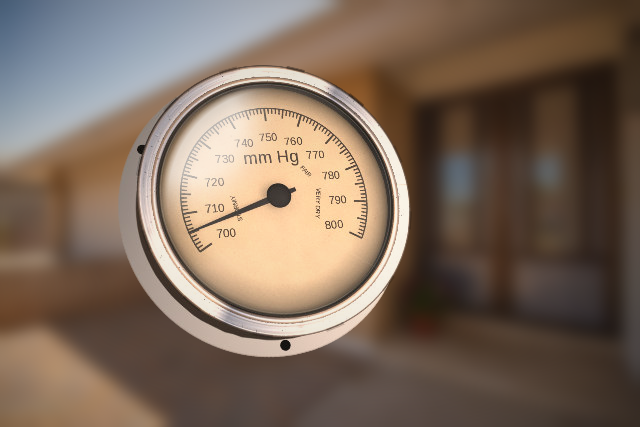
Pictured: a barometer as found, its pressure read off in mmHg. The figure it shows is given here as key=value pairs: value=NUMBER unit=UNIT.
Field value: value=705 unit=mmHg
